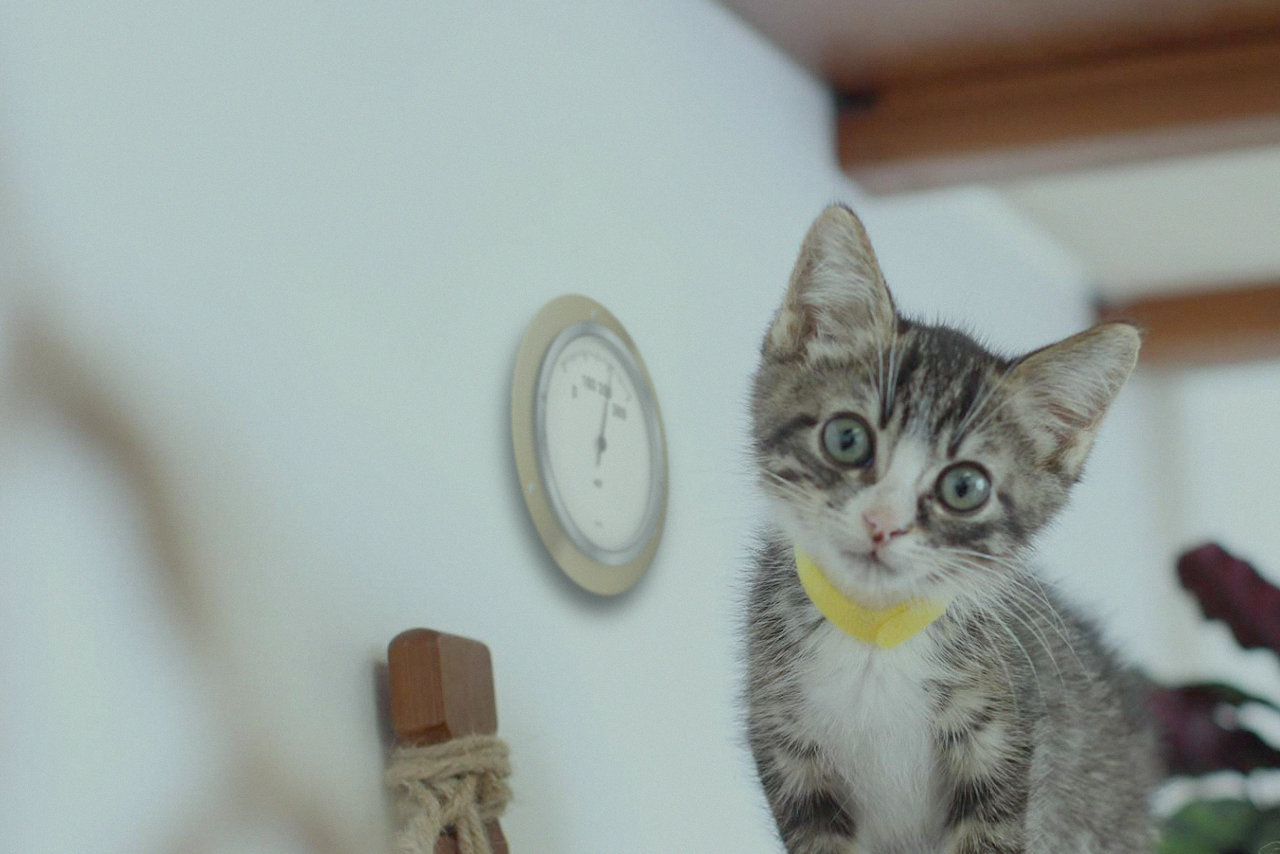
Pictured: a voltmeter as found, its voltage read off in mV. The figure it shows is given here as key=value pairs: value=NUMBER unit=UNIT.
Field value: value=200 unit=mV
